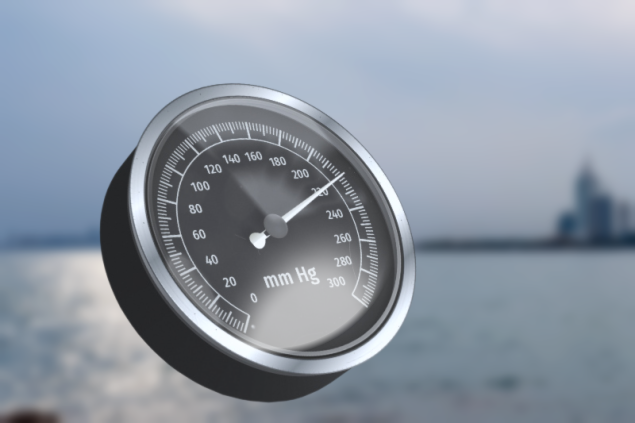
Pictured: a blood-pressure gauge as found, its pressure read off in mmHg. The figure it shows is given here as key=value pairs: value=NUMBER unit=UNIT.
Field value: value=220 unit=mmHg
